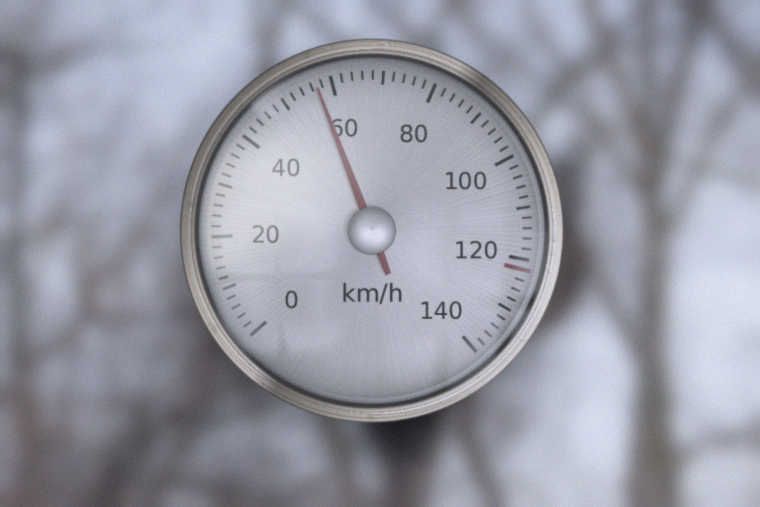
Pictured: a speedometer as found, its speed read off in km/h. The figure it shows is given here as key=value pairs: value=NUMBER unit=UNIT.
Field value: value=57 unit=km/h
